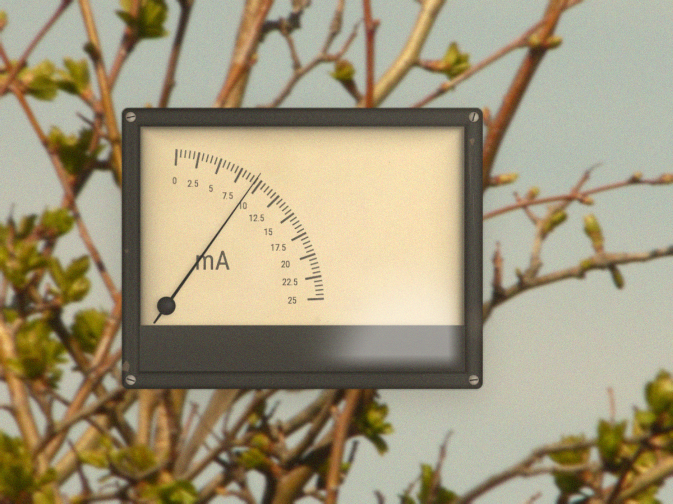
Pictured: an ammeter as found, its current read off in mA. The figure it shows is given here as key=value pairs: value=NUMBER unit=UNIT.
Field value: value=9.5 unit=mA
